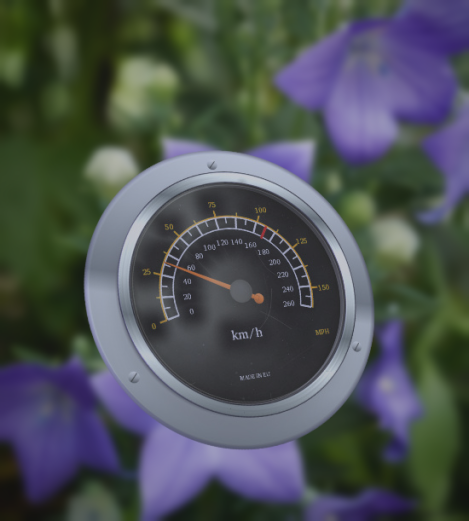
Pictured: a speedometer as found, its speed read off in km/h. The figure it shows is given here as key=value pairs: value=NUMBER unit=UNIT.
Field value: value=50 unit=km/h
